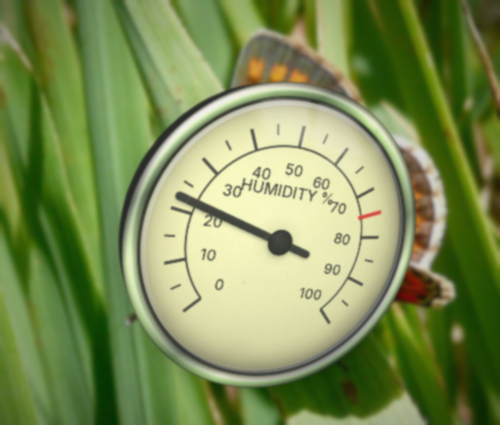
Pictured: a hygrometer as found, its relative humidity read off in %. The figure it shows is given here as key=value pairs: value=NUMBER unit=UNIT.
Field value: value=22.5 unit=%
